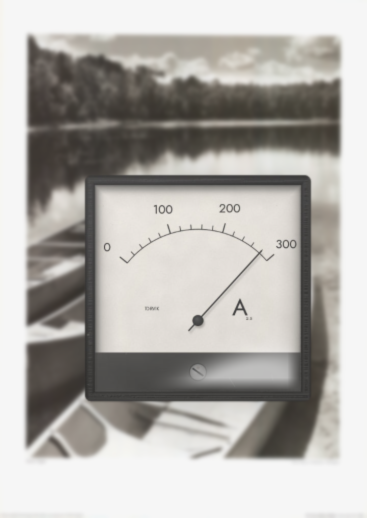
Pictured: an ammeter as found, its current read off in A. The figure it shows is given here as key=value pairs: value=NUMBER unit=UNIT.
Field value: value=280 unit=A
